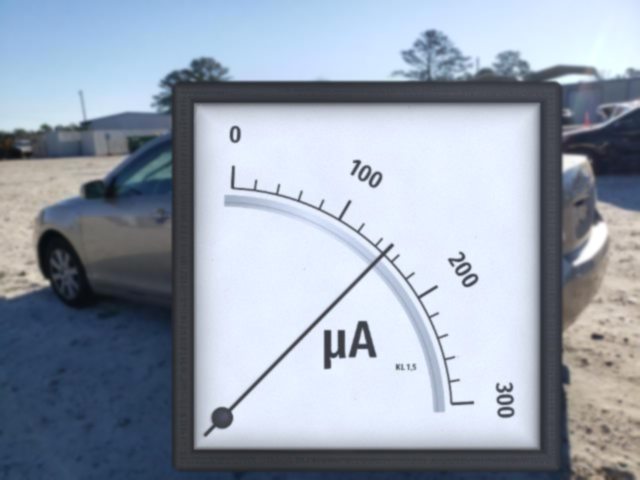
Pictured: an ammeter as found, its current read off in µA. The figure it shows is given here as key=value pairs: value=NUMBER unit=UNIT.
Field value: value=150 unit=µA
